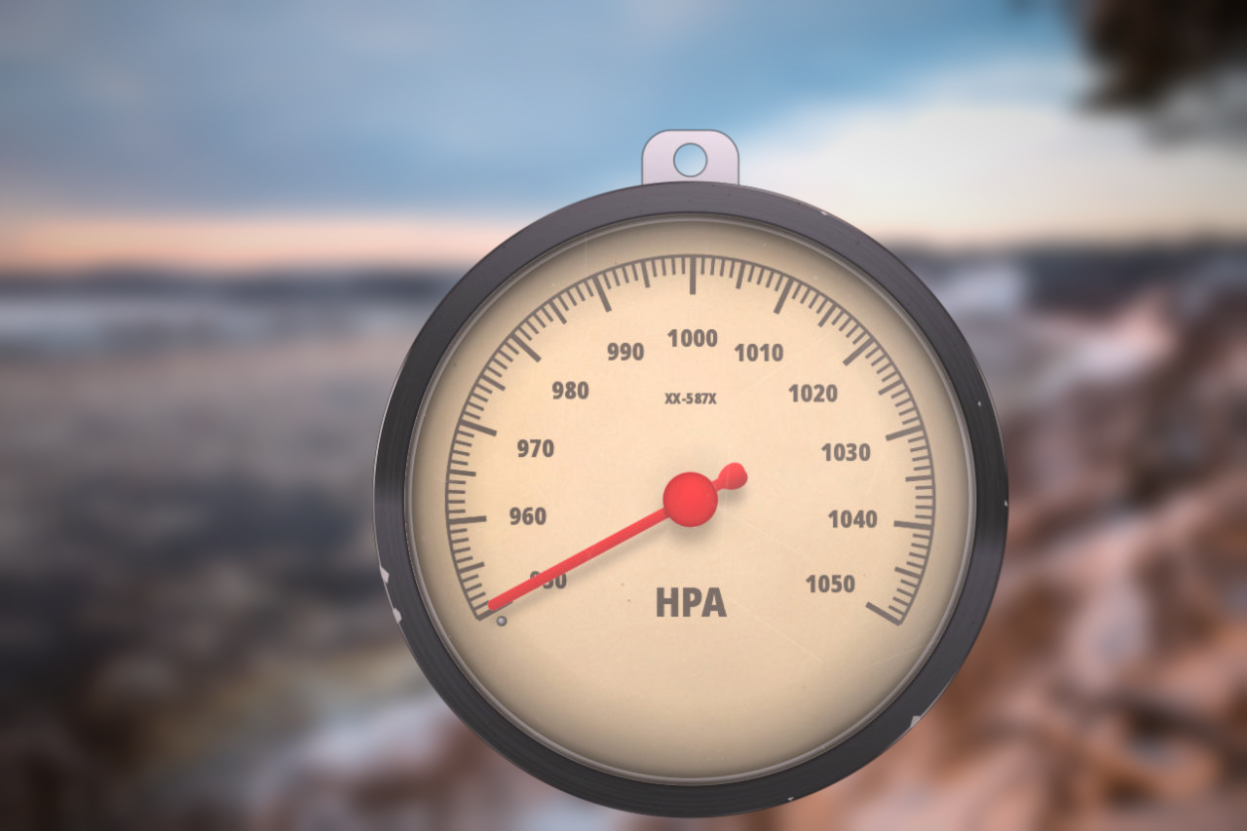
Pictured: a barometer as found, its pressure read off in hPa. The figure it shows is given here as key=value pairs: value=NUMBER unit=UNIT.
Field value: value=950.5 unit=hPa
